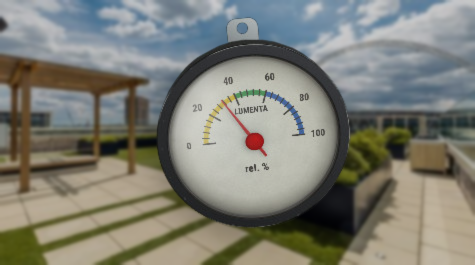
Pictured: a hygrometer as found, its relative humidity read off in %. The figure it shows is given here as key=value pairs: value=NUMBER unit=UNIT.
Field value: value=32 unit=%
